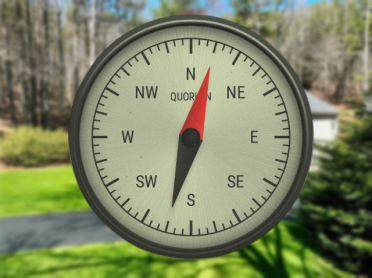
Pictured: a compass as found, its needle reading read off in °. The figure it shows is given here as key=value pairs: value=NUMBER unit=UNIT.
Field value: value=15 unit=°
